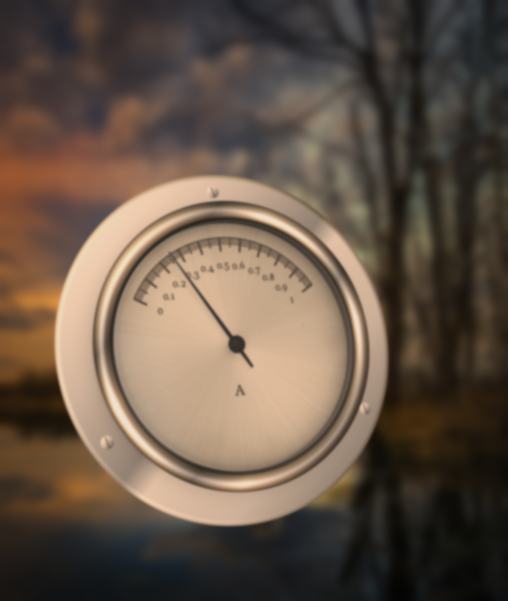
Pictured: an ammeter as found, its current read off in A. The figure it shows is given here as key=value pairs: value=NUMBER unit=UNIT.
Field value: value=0.25 unit=A
